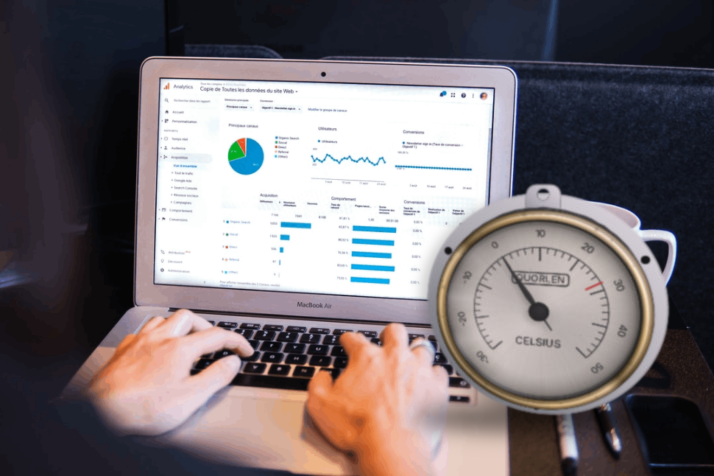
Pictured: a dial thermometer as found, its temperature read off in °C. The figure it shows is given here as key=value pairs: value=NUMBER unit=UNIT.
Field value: value=0 unit=°C
